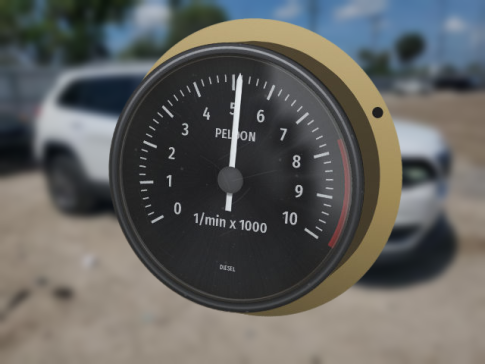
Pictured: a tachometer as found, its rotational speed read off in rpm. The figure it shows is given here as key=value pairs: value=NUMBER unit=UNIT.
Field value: value=5200 unit=rpm
